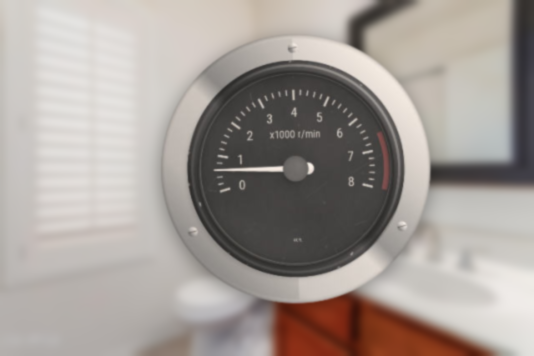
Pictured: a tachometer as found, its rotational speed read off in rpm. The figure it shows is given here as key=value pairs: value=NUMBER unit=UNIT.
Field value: value=600 unit=rpm
